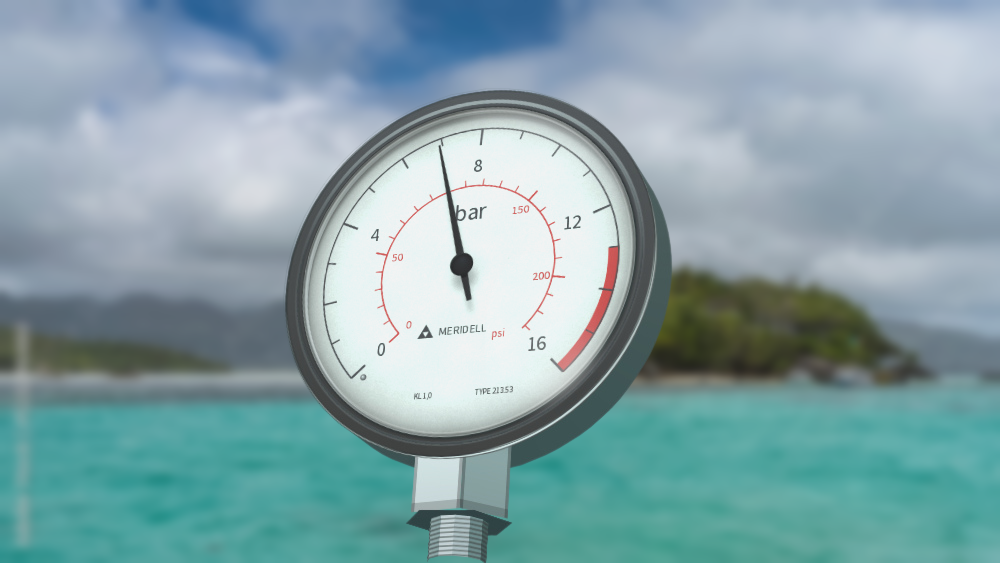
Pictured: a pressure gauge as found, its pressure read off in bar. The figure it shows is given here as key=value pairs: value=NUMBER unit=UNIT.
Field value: value=7 unit=bar
